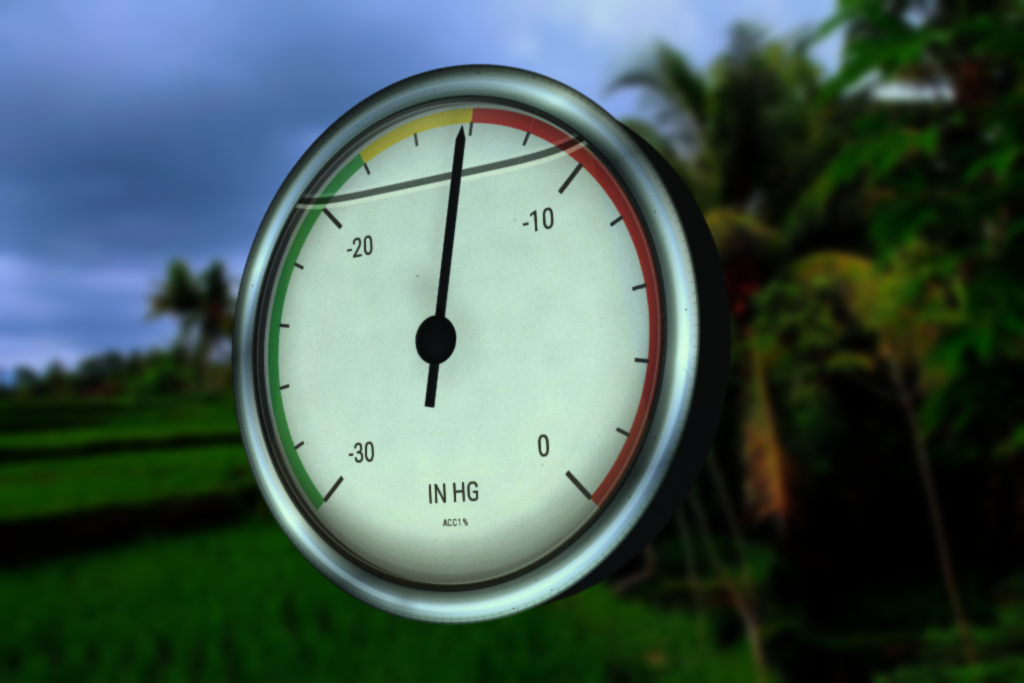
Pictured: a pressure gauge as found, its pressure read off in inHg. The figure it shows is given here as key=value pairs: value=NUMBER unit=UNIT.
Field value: value=-14 unit=inHg
